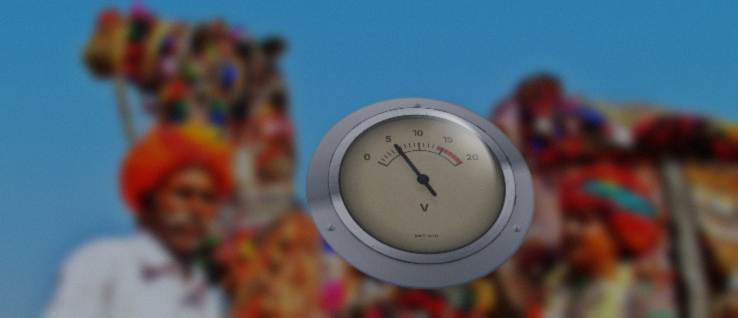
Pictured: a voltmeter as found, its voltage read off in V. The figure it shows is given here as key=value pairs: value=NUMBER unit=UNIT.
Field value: value=5 unit=V
